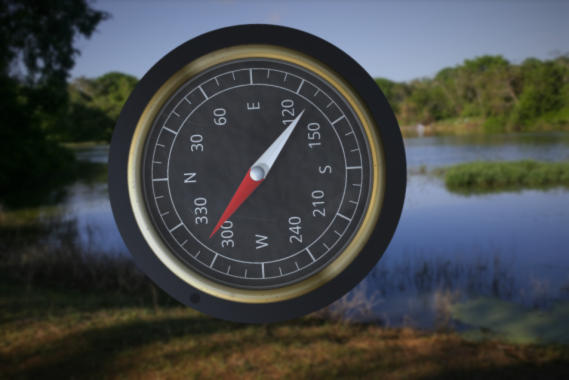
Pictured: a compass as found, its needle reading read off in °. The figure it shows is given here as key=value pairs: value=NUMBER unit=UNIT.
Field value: value=310 unit=°
